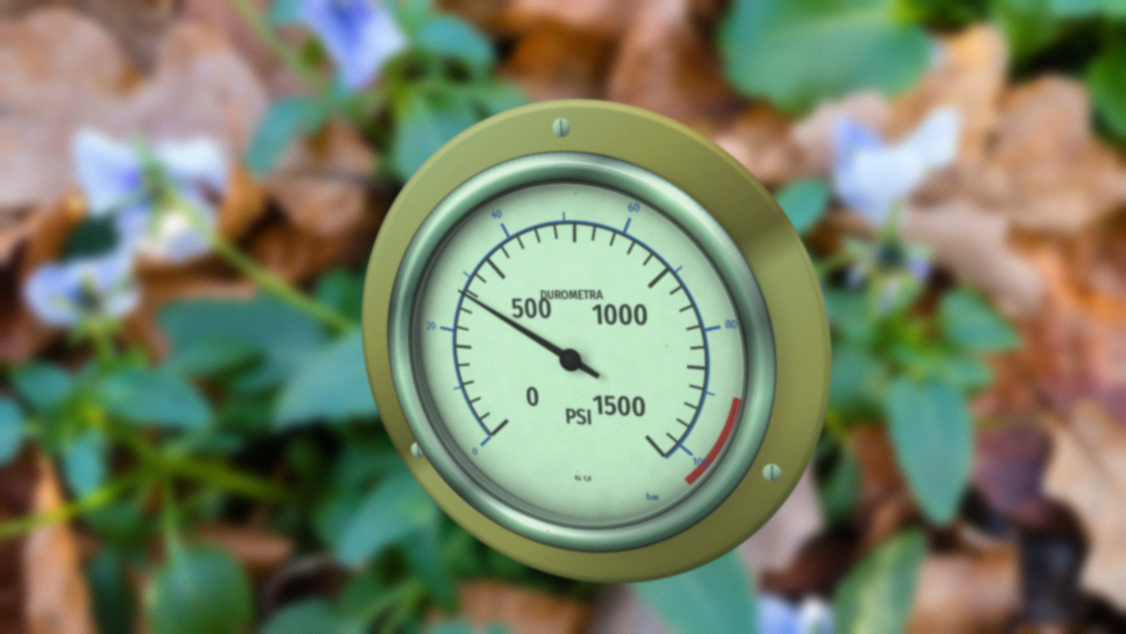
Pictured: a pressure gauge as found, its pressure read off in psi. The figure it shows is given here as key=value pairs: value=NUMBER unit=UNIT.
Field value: value=400 unit=psi
